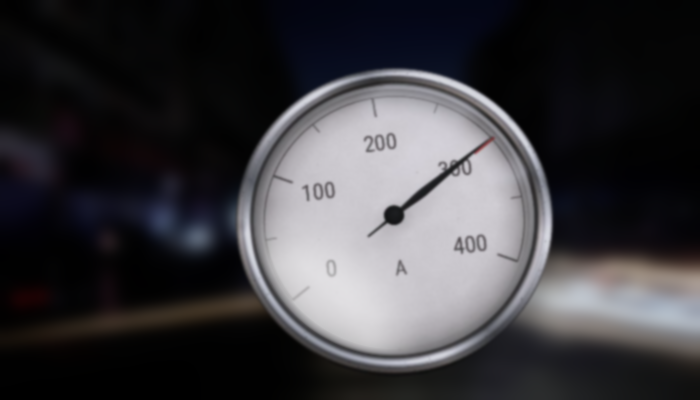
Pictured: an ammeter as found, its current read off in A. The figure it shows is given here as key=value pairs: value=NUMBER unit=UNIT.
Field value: value=300 unit=A
